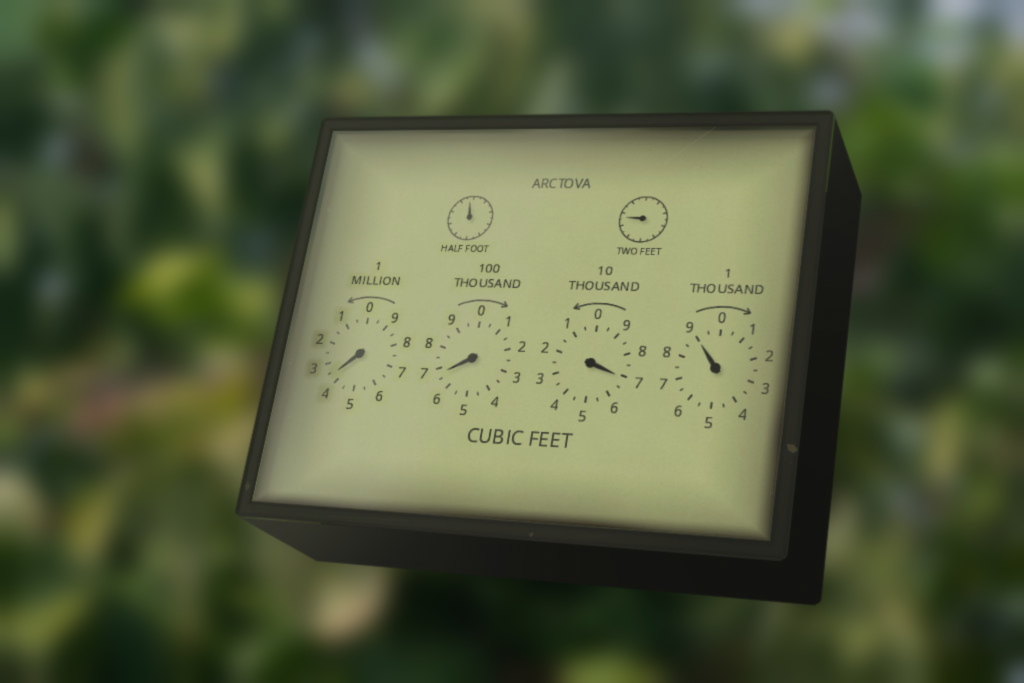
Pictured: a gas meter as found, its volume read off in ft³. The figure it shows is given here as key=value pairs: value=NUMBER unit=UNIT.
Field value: value=366900 unit=ft³
